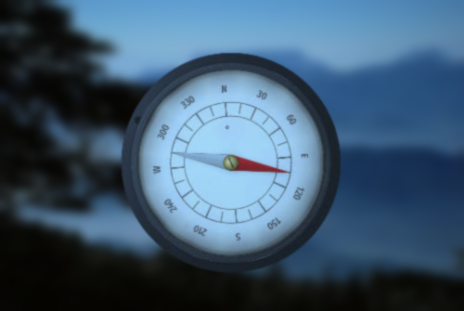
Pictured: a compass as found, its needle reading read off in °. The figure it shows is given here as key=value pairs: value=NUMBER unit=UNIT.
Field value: value=105 unit=°
